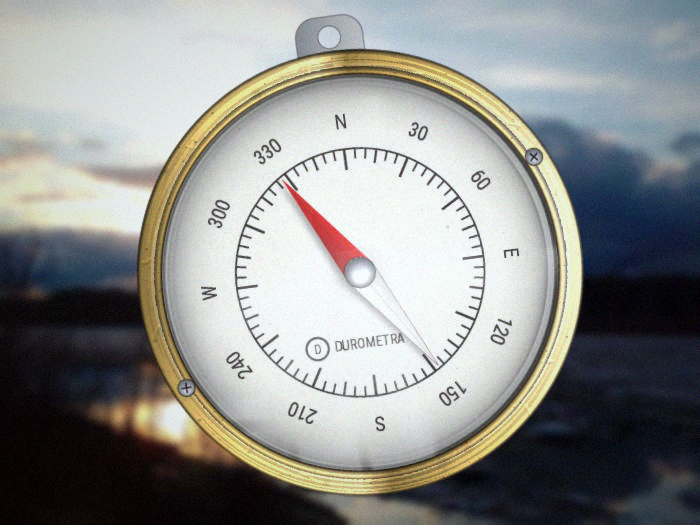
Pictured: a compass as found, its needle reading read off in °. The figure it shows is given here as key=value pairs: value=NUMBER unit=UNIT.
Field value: value=327.5 unit=°
